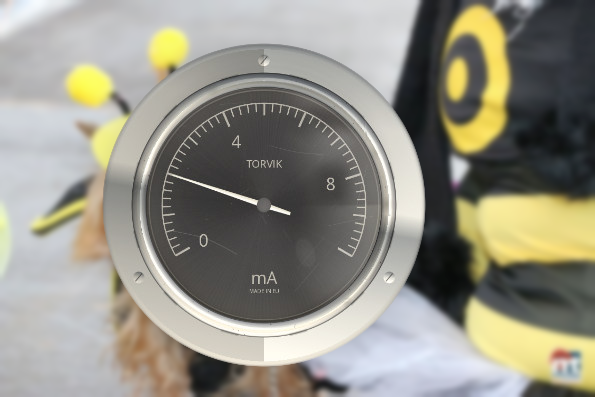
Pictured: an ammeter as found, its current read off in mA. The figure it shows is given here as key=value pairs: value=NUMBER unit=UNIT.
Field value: value=2 unit=mA
